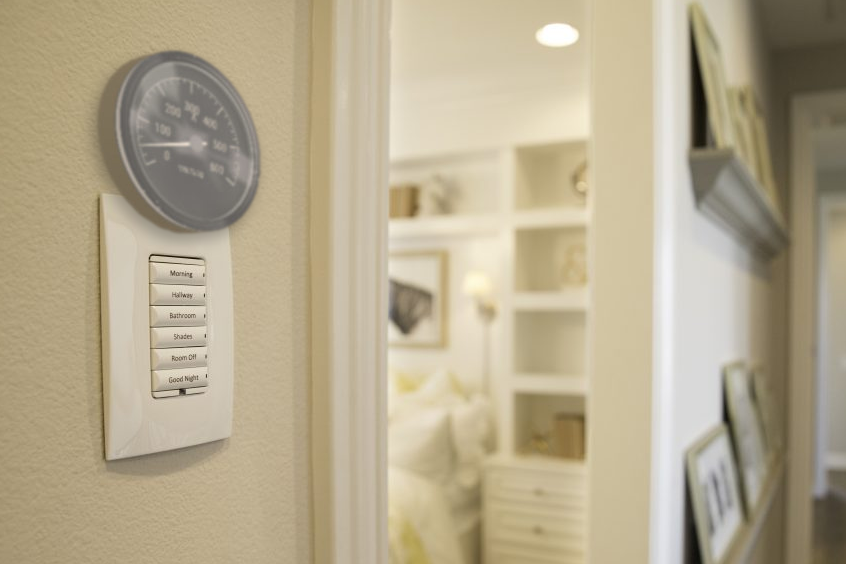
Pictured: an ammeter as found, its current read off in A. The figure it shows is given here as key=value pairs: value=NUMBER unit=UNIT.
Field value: value=40 unit=A
